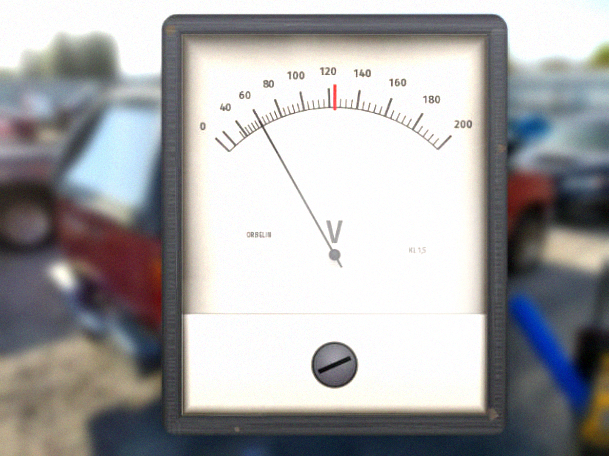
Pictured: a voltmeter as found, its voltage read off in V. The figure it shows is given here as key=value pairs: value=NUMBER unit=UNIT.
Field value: value=60 unit=V
